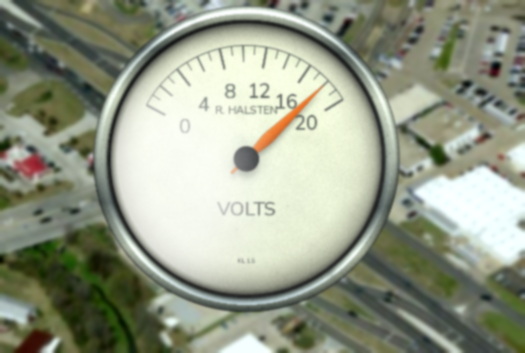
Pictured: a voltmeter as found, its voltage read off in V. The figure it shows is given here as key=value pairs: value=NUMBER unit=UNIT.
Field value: value=18 unit=V
